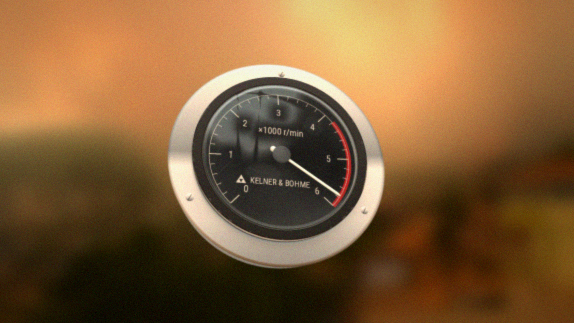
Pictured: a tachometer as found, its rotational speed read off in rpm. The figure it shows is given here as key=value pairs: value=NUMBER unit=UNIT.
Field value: value=5800 unit=rpm
